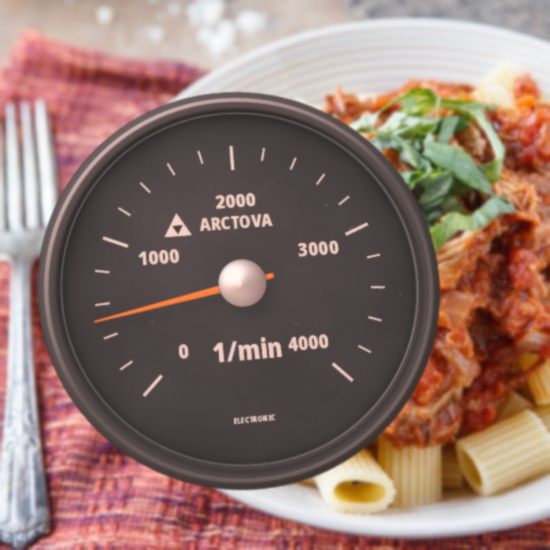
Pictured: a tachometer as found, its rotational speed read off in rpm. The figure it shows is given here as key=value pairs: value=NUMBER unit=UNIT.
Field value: value=500 unit=rpm
